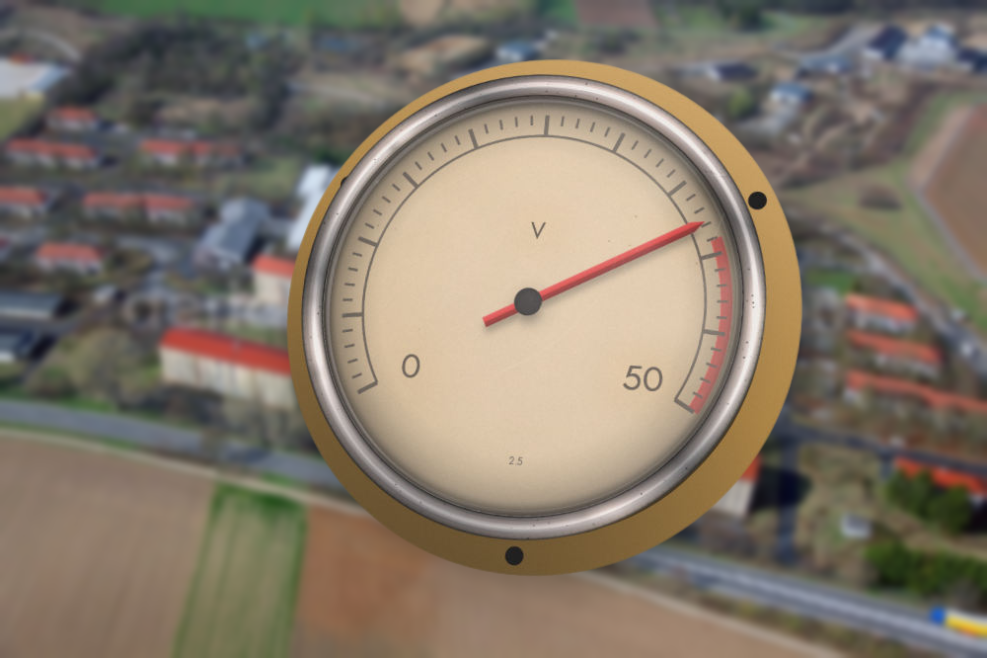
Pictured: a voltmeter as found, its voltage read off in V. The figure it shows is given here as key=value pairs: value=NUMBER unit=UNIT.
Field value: value=38 unit=V
